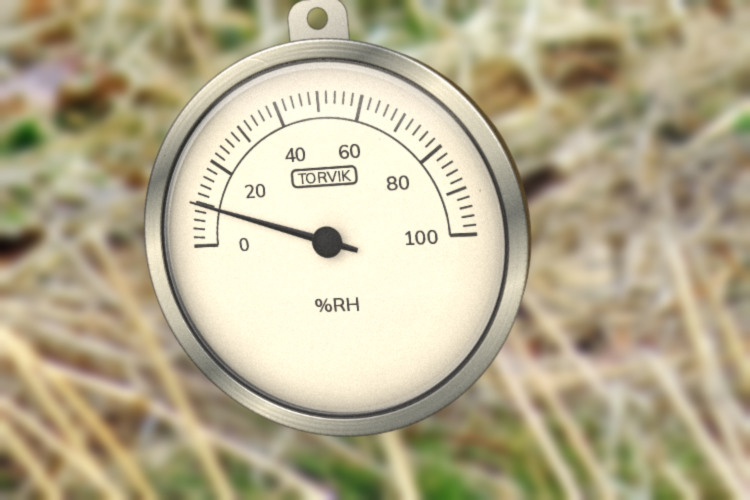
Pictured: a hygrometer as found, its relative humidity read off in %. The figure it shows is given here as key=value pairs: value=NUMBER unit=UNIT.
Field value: value=10 unit=%
